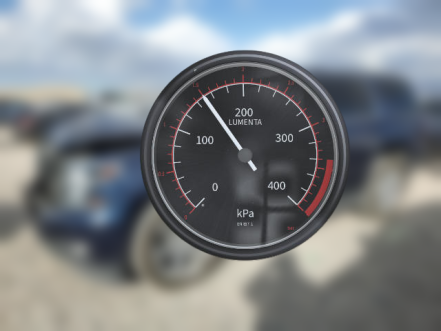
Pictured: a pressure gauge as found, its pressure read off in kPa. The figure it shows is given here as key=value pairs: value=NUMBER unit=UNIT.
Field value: value=150 unit=kPa
